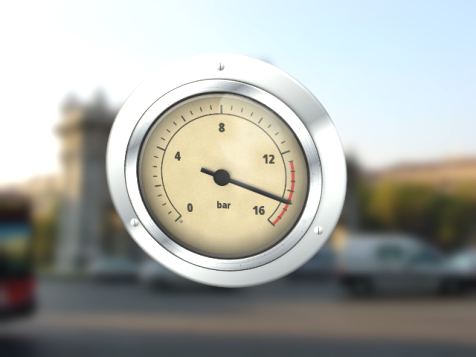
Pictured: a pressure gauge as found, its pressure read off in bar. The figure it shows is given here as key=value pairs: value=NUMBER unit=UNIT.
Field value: value=14.5 unit=bar
